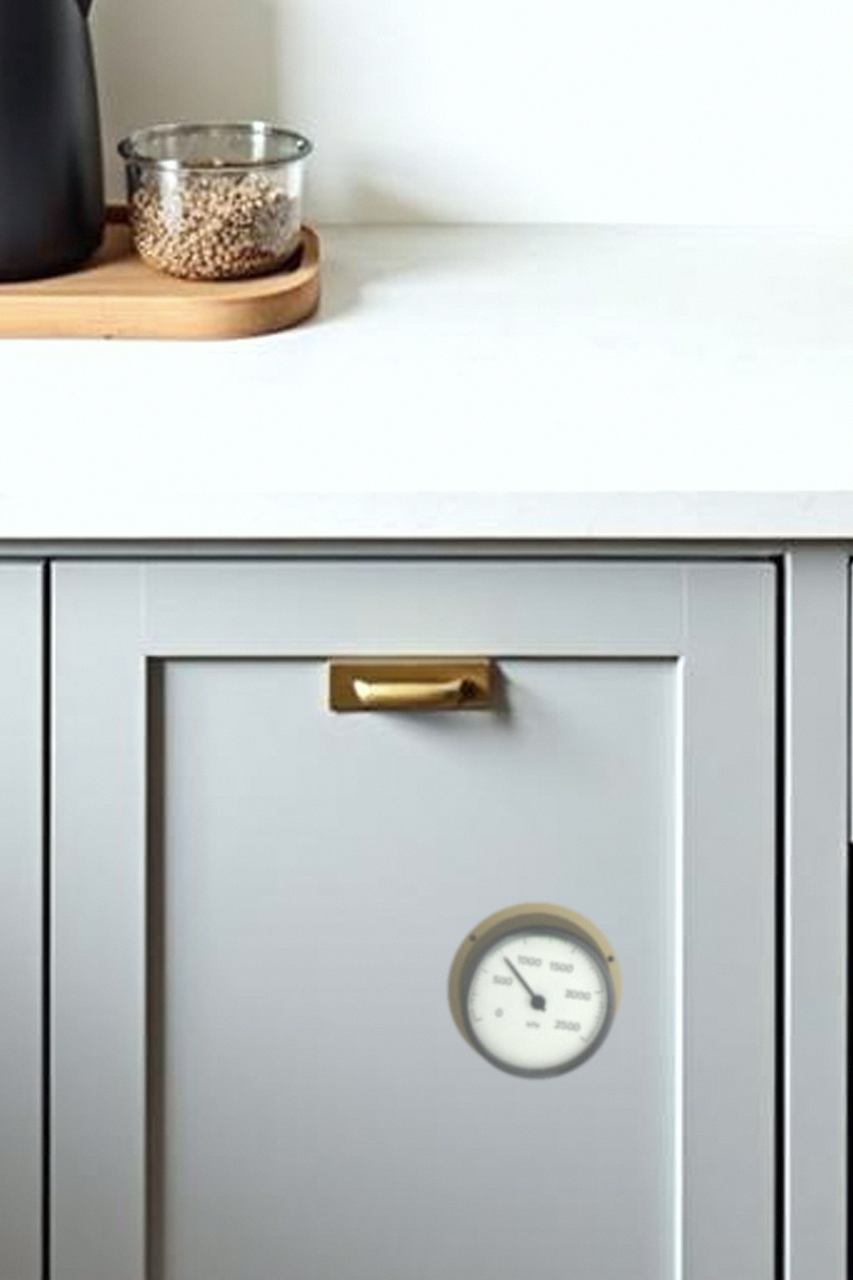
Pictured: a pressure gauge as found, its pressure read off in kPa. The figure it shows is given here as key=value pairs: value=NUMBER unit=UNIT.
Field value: value=750 unit=kPa
